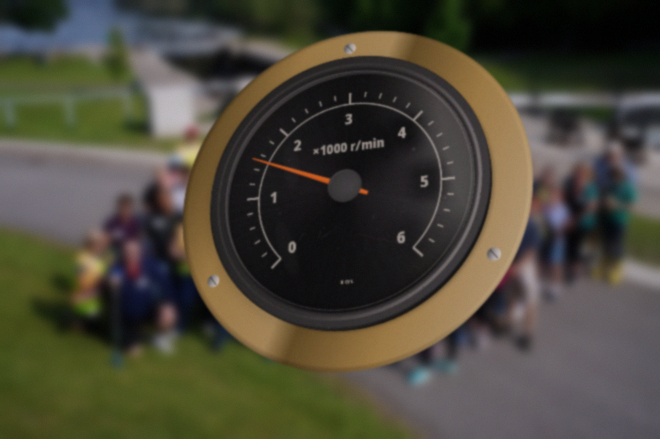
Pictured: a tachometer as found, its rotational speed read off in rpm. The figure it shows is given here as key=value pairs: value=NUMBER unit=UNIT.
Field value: value=1500 unit=rpm
